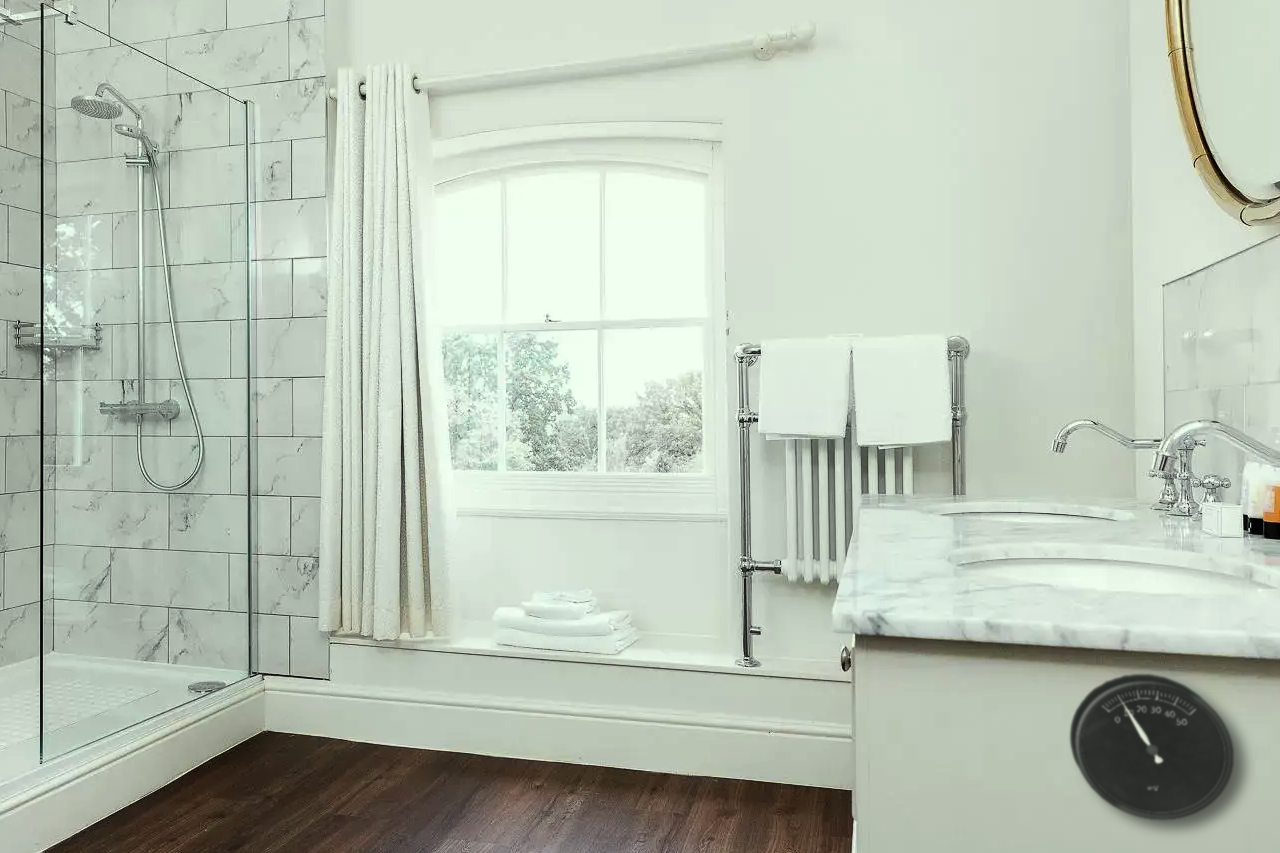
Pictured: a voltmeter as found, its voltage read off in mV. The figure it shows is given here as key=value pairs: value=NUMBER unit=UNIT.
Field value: value=10 unit=mV
